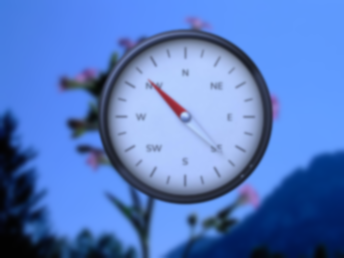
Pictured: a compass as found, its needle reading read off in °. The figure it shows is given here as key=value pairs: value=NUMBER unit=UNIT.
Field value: value=315 unit=°
